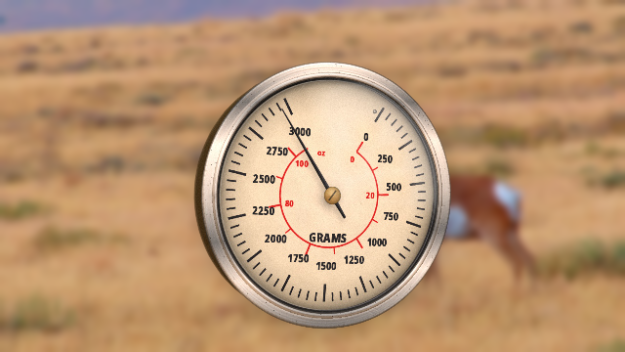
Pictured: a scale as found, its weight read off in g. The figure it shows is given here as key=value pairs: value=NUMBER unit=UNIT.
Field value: value=2950 unit=g
